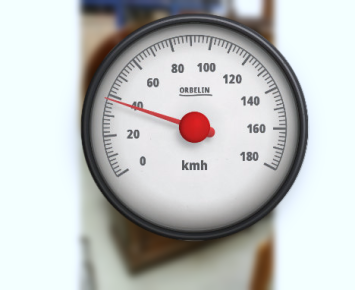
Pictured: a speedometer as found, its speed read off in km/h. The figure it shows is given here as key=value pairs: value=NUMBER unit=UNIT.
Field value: value=38 unit=km/h
